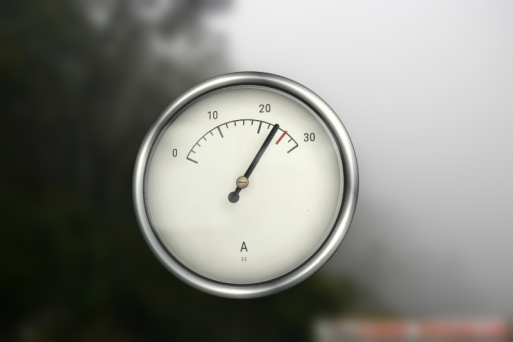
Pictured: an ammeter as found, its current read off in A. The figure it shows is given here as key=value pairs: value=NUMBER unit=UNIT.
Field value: value=24 unit=A
